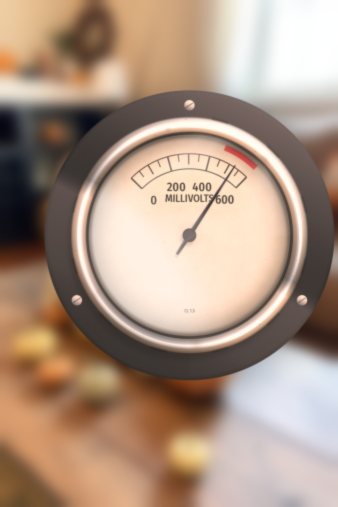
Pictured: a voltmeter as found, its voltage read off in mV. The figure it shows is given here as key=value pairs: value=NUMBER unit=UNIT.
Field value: value=525 unit=mV
